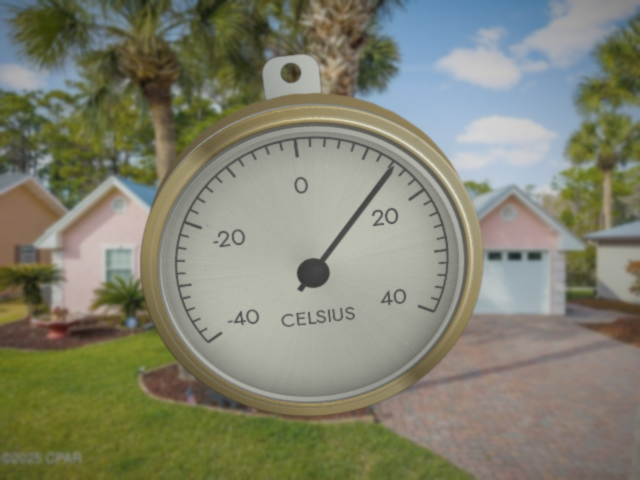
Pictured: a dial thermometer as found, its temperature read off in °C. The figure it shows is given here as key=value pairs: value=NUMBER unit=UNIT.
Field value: value=14 unit=°C
